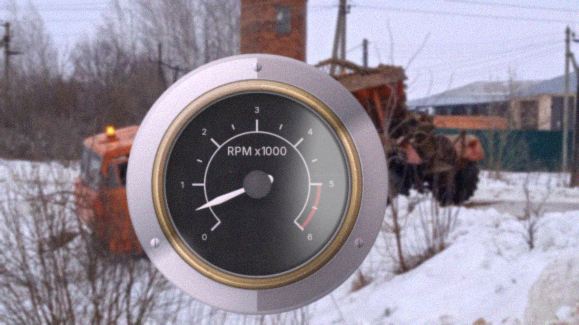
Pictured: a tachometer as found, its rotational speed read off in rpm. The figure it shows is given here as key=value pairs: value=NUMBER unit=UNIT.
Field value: value=500 unit=rpm
